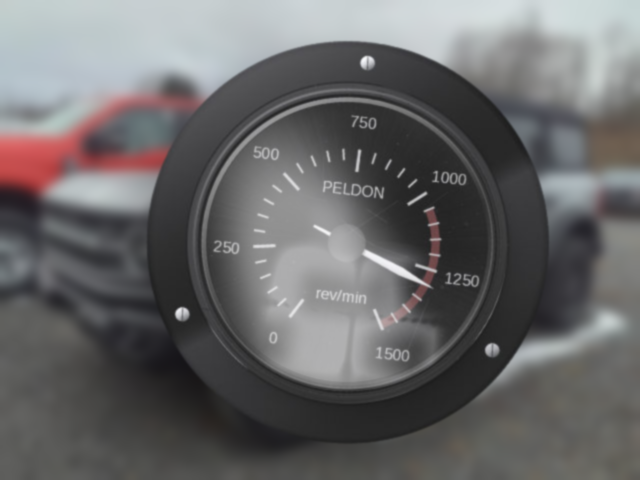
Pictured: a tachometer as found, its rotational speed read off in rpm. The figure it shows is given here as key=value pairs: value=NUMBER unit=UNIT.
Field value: value=1300 unit=rpm
